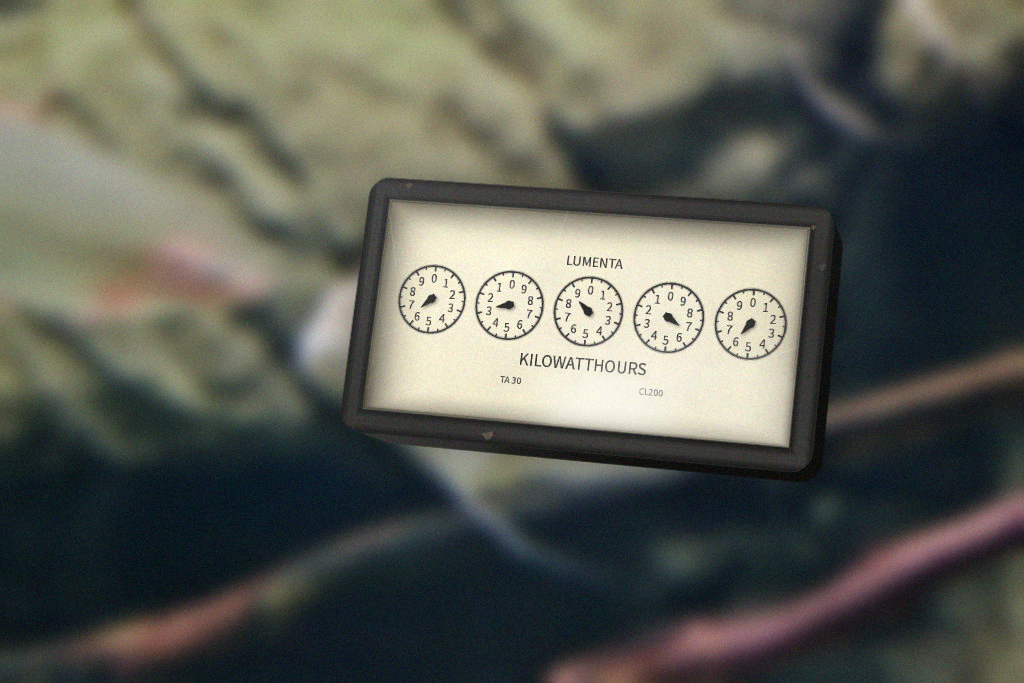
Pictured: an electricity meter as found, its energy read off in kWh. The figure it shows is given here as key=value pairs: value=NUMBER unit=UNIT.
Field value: value=62866 unit=kWh
